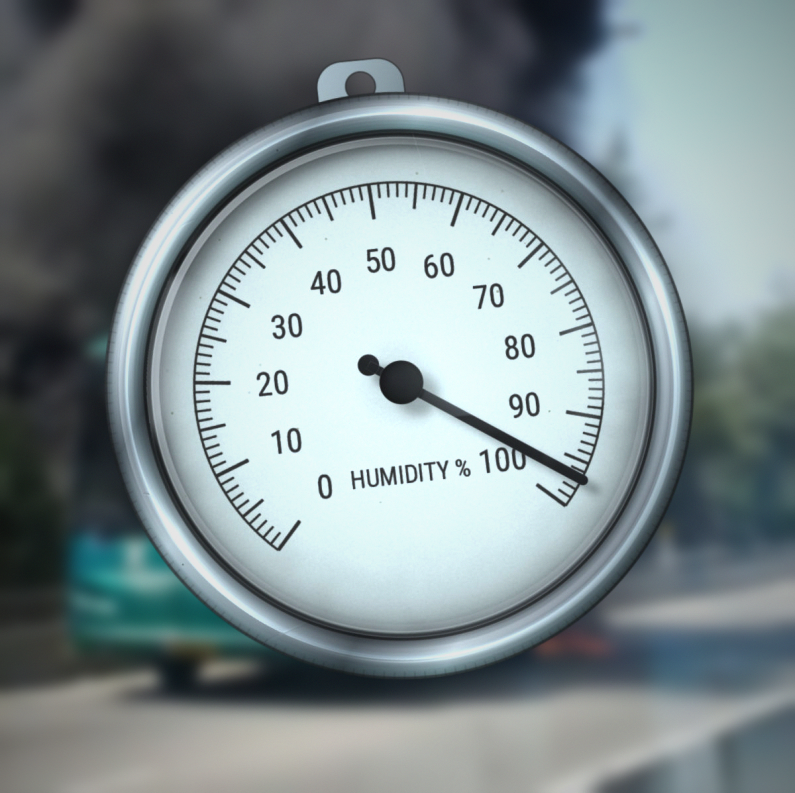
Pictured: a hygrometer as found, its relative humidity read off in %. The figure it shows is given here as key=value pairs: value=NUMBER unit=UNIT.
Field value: value=97 unit=%
